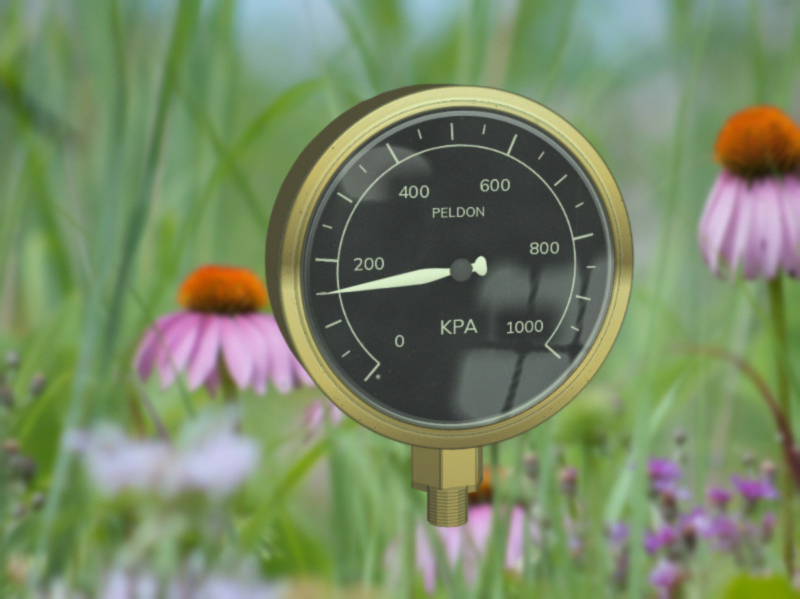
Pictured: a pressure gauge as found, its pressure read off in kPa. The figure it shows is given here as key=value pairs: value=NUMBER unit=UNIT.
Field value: value=150 unit=kPa
